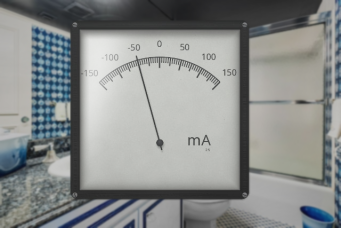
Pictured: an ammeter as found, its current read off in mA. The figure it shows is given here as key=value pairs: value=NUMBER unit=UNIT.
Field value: value=-50 unit=mA
